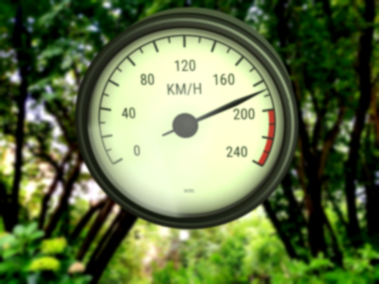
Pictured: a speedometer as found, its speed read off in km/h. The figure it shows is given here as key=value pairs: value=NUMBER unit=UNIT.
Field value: value=185 unit=km/h
